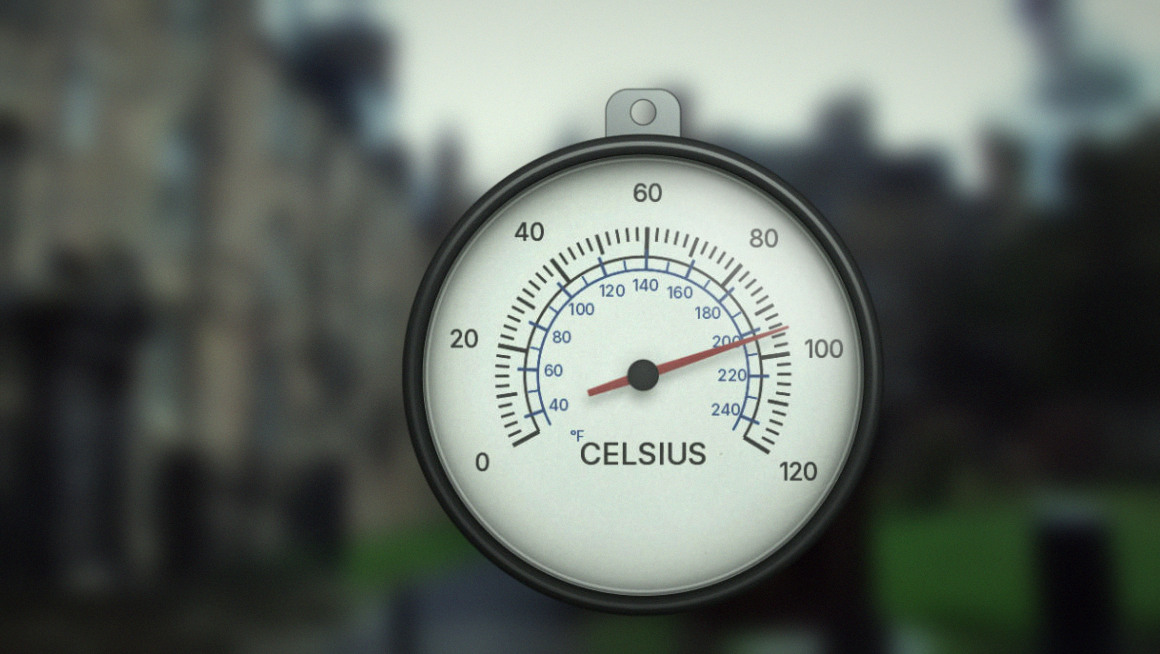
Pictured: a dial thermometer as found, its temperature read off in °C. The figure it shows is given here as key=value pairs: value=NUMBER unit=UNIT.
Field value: value=95 unit=°C
